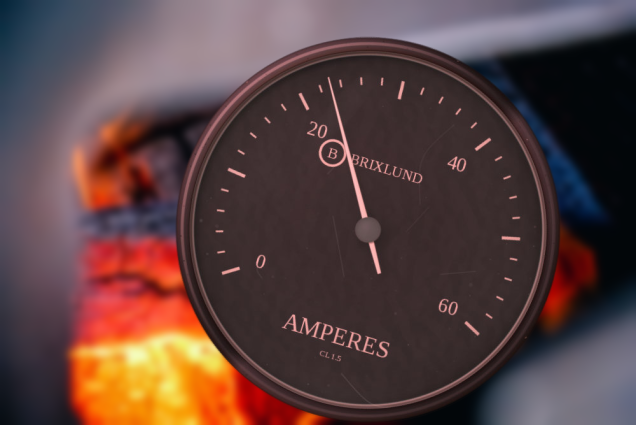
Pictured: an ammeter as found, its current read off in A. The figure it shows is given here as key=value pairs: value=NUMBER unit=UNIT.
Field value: value=23 unit=A
